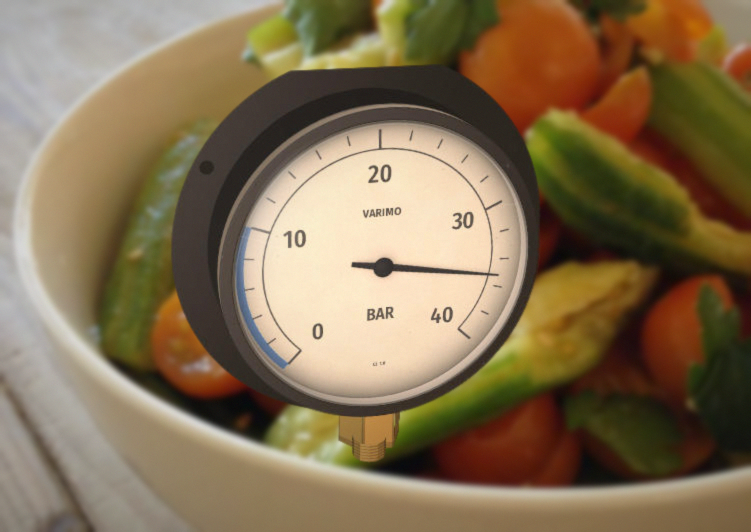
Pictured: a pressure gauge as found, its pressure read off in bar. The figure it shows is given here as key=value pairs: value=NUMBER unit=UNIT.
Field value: value=35 unit=bar
